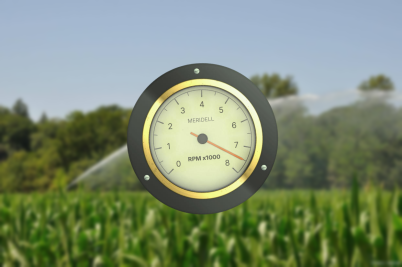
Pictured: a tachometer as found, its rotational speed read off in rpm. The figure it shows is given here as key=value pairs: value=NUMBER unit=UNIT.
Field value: value=7500 unit=rpm
